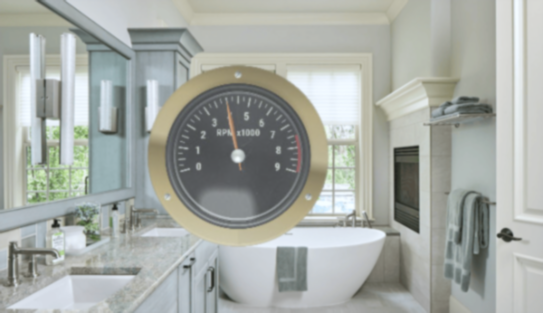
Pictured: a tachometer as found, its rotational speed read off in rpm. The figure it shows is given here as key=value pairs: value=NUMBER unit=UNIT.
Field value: value=4000 unit=rpm
